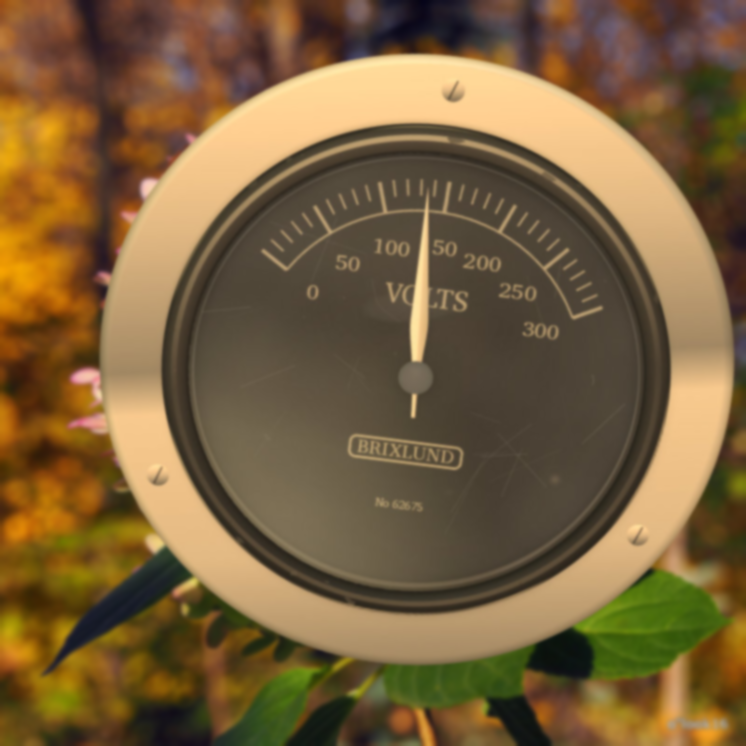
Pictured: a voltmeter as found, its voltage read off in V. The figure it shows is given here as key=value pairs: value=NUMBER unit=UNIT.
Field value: value=135 unit=V
